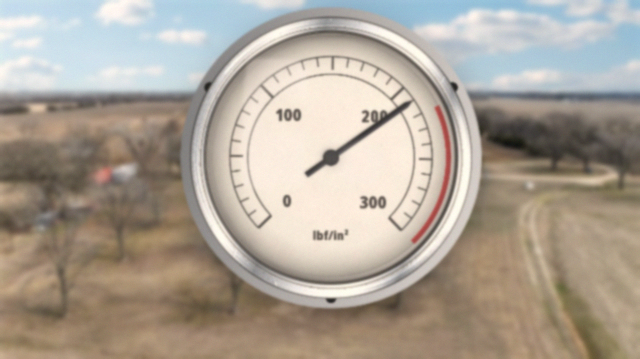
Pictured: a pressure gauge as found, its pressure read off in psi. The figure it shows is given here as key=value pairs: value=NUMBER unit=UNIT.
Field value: value=210 unit=psi
